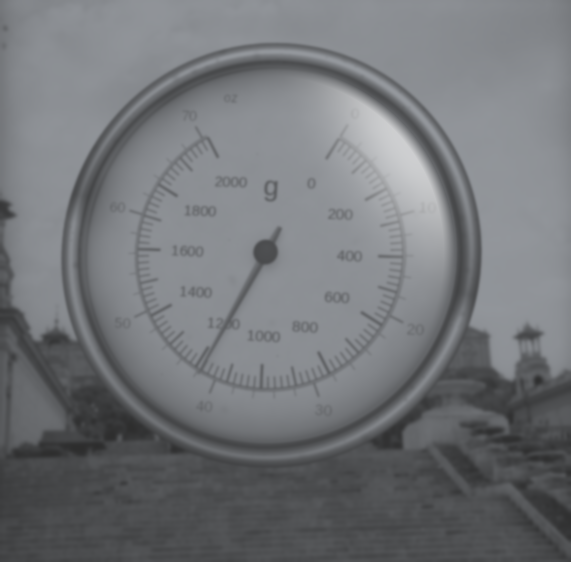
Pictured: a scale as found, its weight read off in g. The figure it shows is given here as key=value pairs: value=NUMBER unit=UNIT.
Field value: value=1180 unit=g
